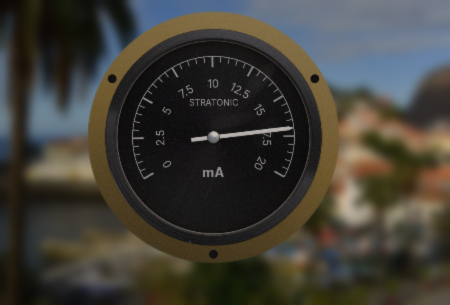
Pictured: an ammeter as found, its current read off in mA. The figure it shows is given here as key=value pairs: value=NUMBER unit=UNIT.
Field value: value=17 unit=mA
